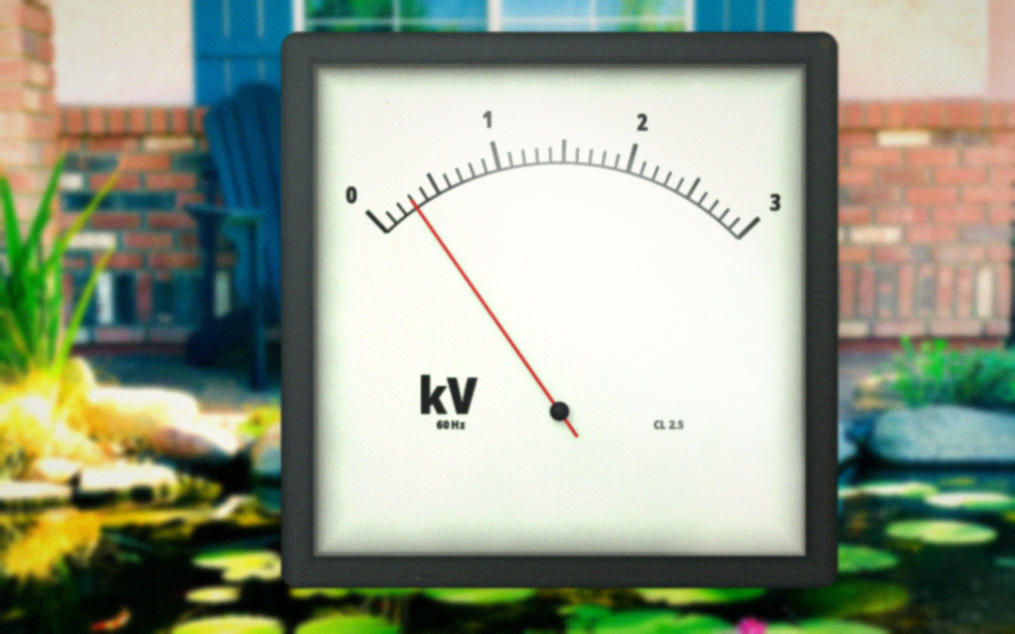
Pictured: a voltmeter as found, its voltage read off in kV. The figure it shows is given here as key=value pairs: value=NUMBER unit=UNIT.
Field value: value=0.3 unit=kV
